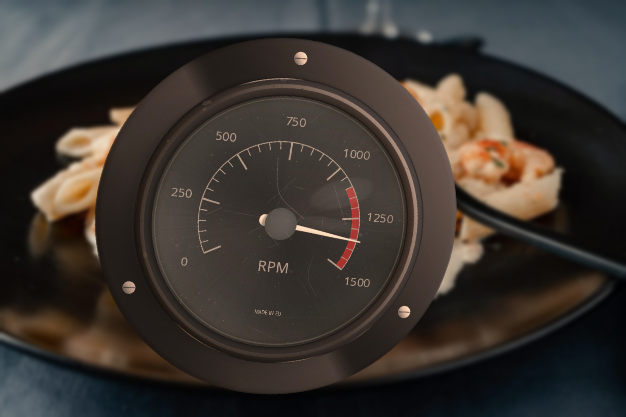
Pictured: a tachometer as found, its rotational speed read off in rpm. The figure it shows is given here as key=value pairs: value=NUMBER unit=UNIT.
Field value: value=1350 unit=rpm
